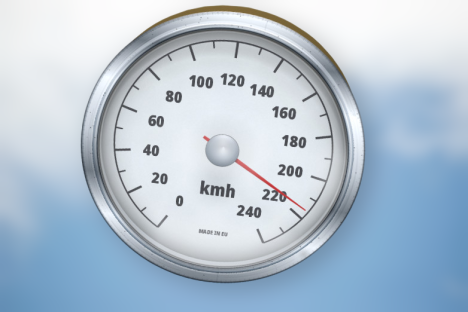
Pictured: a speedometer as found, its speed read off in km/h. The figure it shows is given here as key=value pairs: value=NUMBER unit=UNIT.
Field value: value=215 unit=km/h
